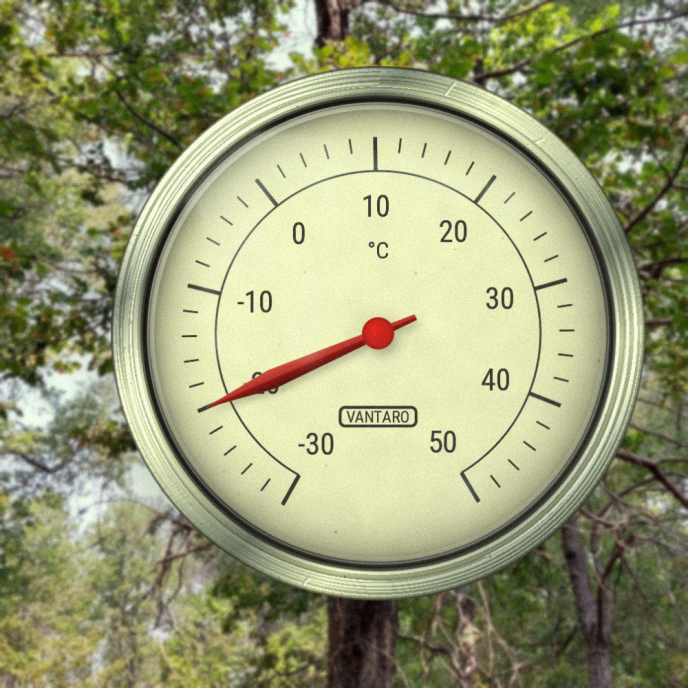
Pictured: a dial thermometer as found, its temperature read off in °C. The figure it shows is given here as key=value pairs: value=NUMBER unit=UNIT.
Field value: value=-20 unit=°C
